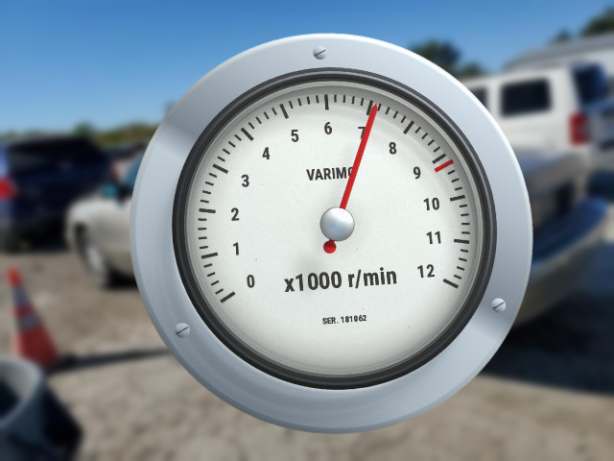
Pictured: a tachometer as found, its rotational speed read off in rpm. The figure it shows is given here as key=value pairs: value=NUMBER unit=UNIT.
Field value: value=7100 unit=rpm
